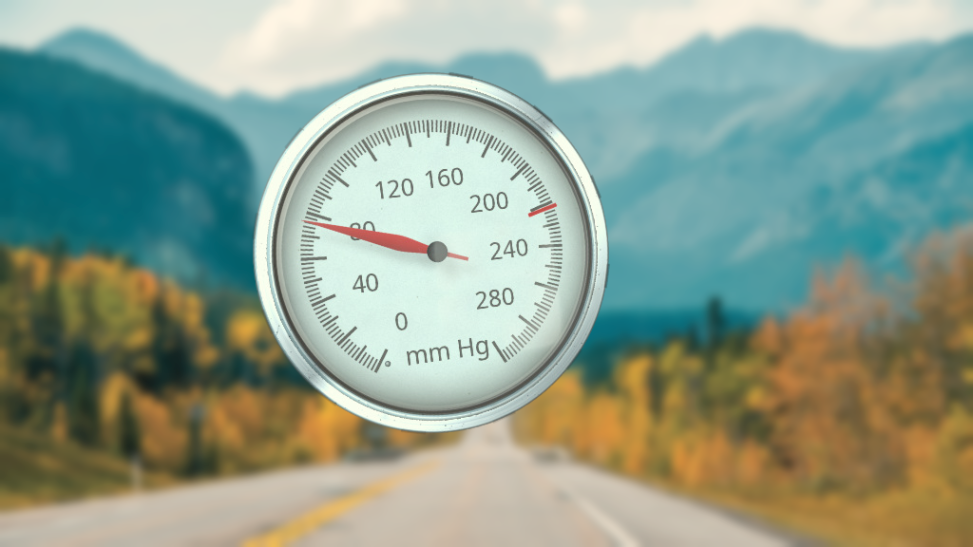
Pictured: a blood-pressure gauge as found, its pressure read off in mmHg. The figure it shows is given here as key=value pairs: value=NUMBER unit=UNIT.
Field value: value=76 unit=mmHg
